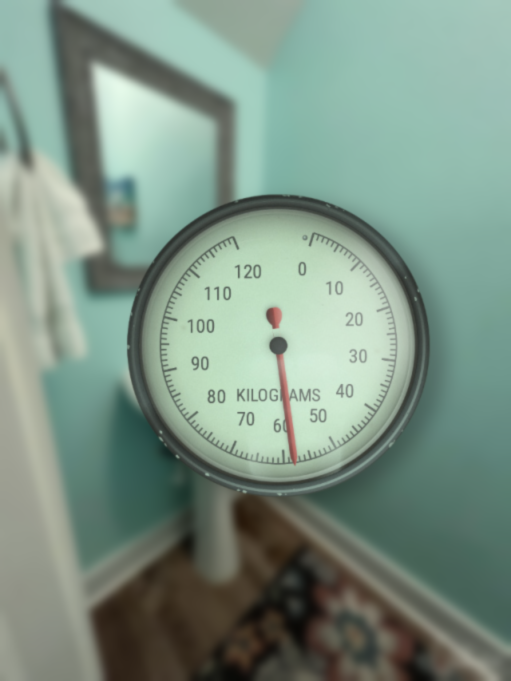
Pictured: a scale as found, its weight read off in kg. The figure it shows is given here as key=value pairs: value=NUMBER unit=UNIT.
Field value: value=58 unit=kg
